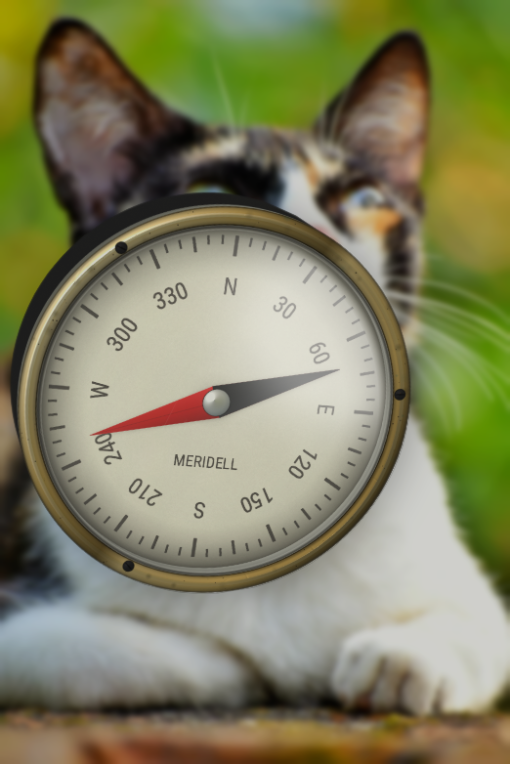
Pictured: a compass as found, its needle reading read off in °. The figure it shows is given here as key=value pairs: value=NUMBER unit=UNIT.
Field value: value=250 unit=°
